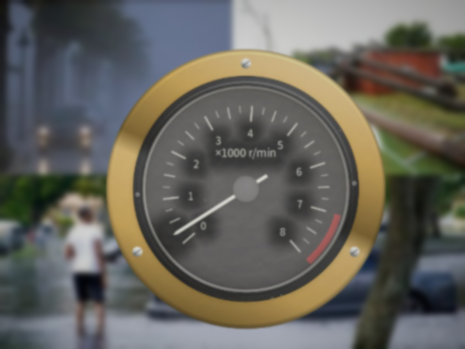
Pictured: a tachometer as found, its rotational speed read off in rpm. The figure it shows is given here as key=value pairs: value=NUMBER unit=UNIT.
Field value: value=250 unit=rpm
